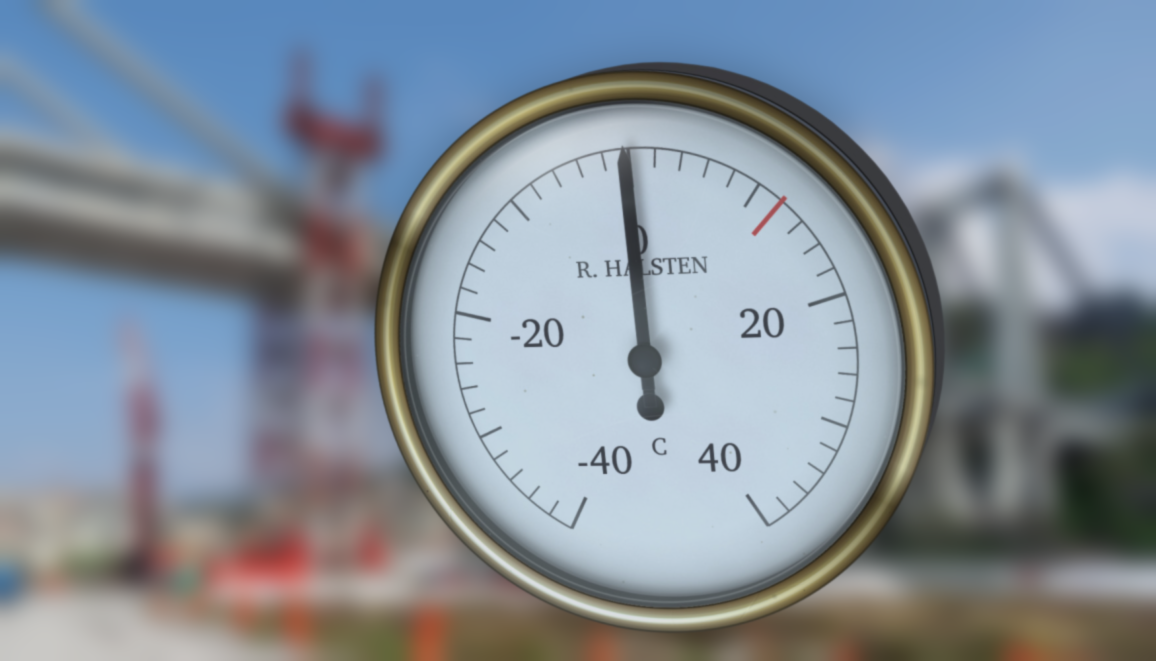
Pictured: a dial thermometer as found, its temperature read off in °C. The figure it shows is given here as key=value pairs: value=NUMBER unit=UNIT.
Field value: value=0 unit=°C
